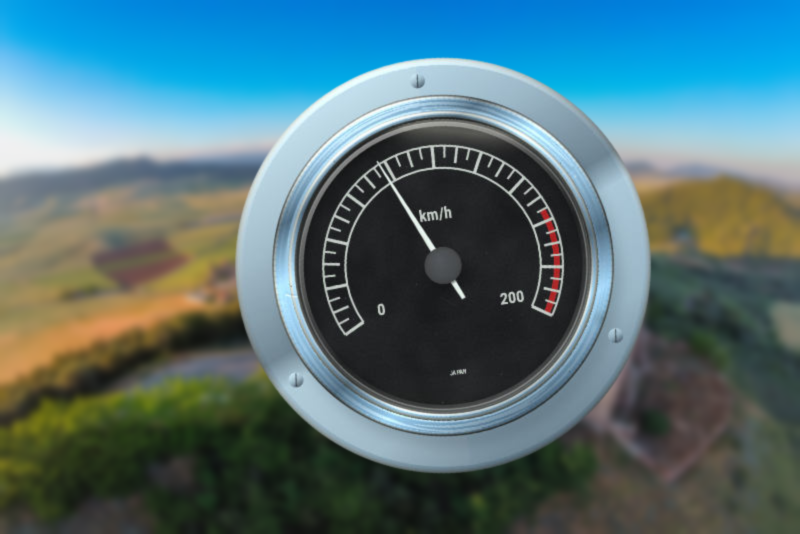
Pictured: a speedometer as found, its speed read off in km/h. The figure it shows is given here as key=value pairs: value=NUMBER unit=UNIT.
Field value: value=77.5 unit=km/h
